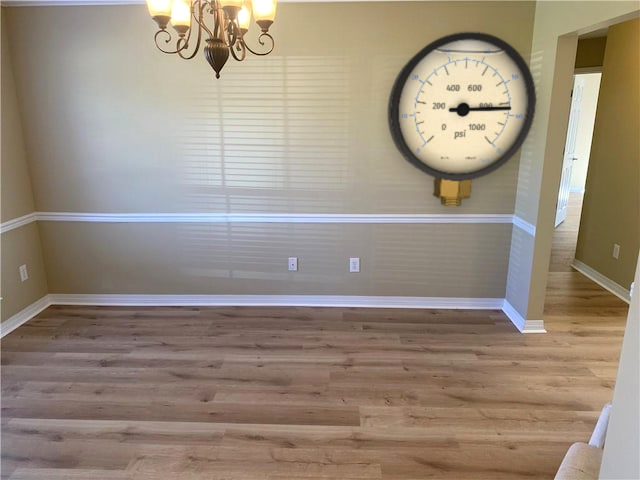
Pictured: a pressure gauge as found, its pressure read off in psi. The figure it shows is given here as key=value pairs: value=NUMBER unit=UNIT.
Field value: value=825 unit=psi
